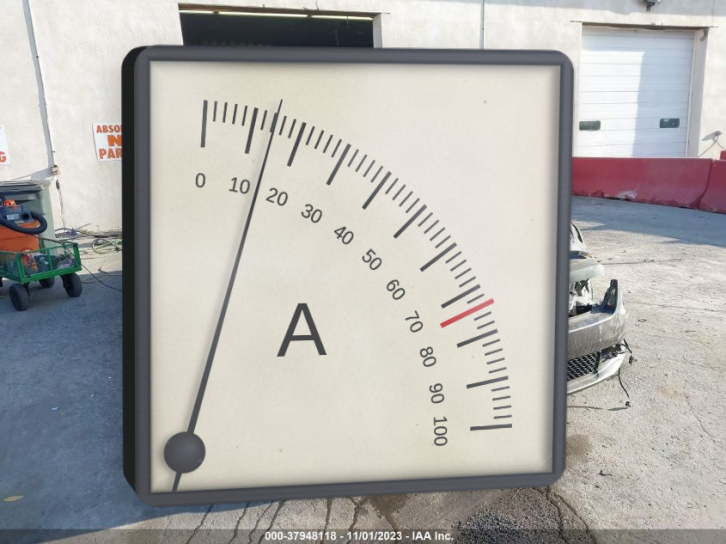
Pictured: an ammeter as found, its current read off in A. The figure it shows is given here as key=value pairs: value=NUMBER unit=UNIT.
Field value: value=14 unit=A
